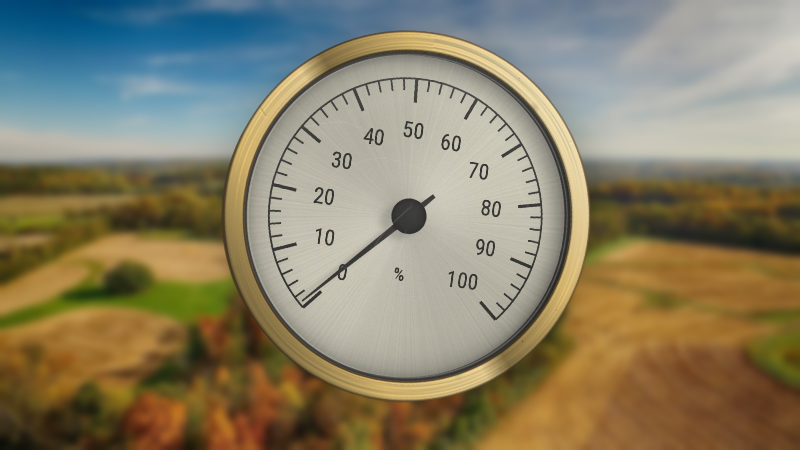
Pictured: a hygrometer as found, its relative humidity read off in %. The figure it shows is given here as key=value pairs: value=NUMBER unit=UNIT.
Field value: value=1 unit=%
